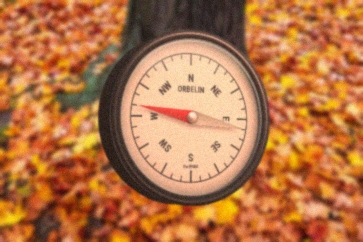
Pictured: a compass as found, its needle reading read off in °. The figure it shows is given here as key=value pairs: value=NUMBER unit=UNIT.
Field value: value=280 unit=°
